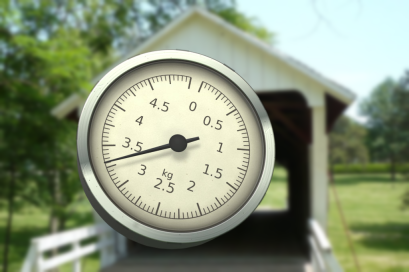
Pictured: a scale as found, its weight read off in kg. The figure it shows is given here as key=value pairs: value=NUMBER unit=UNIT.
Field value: value=3.3 unit=kg
